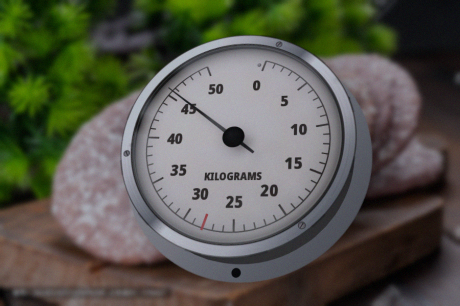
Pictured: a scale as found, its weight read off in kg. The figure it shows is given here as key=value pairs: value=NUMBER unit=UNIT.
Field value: value=45.5 unit=kg
